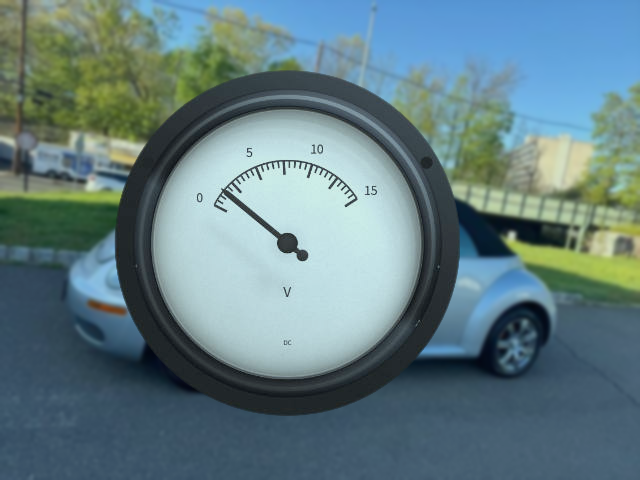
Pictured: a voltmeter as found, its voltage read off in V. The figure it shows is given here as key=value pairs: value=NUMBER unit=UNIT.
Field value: value=1.5 unit=V
